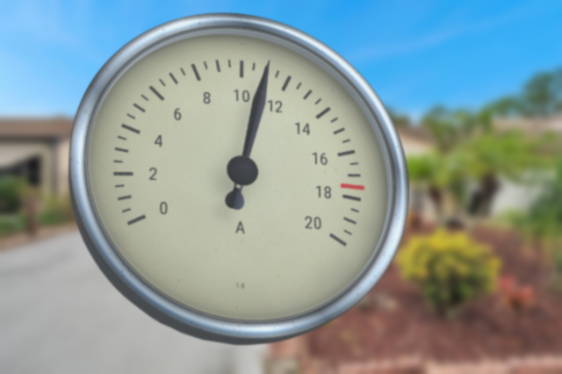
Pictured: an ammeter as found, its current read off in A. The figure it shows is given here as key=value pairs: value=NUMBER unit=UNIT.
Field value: value=11 unit=A
